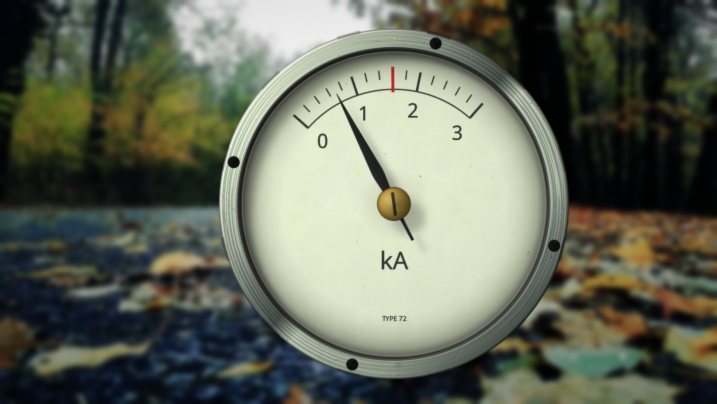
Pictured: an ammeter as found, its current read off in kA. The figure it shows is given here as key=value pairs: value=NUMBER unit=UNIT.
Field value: value=0.7 unit=kA
